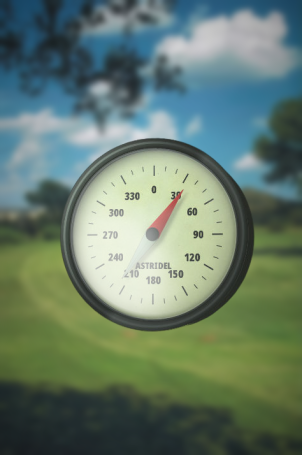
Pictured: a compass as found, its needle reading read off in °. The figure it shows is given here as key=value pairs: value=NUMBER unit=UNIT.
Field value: value=35 unit=°
